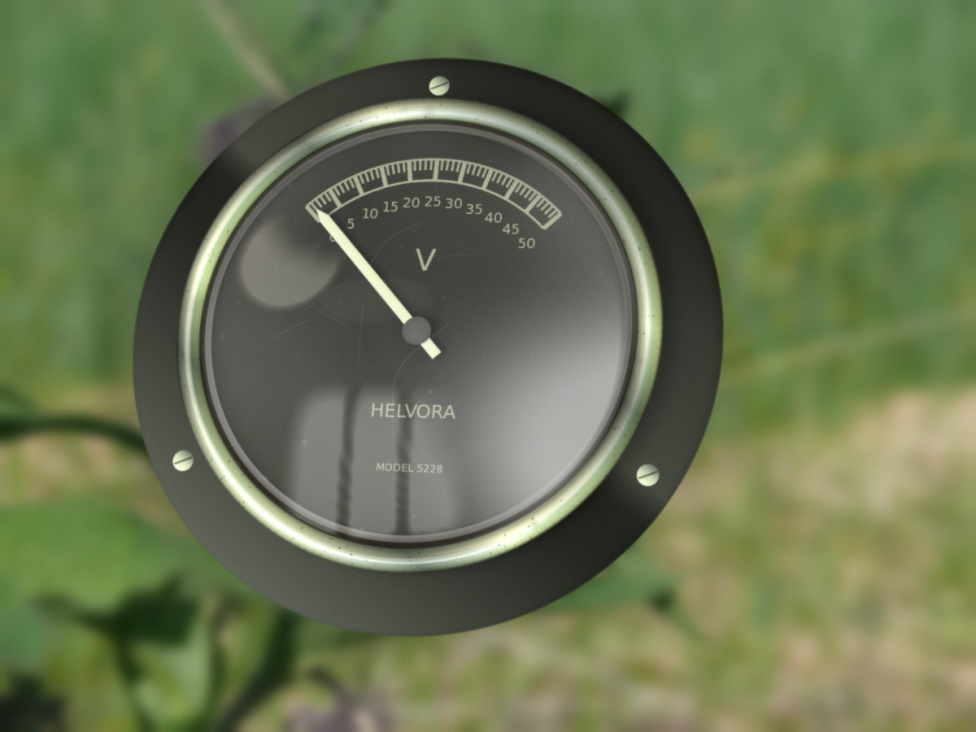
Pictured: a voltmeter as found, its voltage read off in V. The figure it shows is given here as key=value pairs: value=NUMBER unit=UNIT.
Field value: value=1 unit=V
